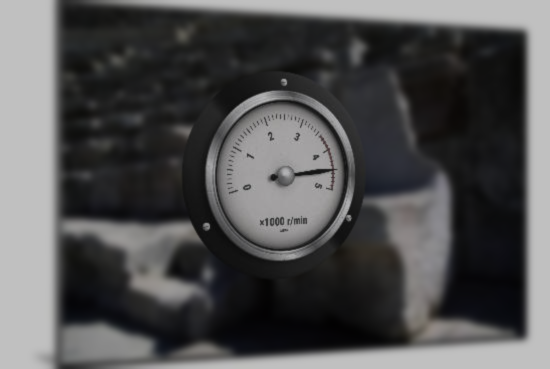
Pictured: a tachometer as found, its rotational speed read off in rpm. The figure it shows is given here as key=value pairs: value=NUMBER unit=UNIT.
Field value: value=4500 unit=rpm
